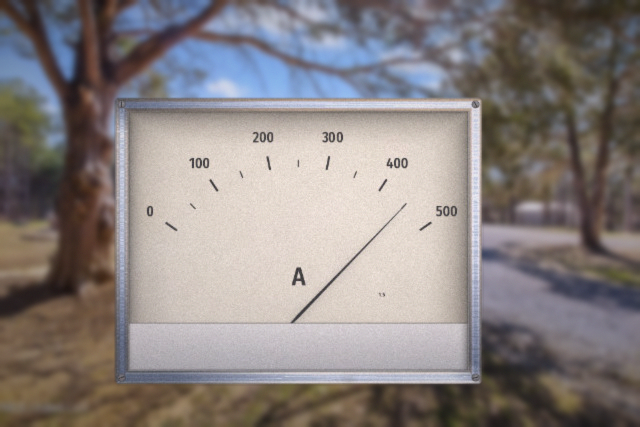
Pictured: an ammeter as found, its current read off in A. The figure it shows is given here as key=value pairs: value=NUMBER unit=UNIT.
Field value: value=450 unit=A
